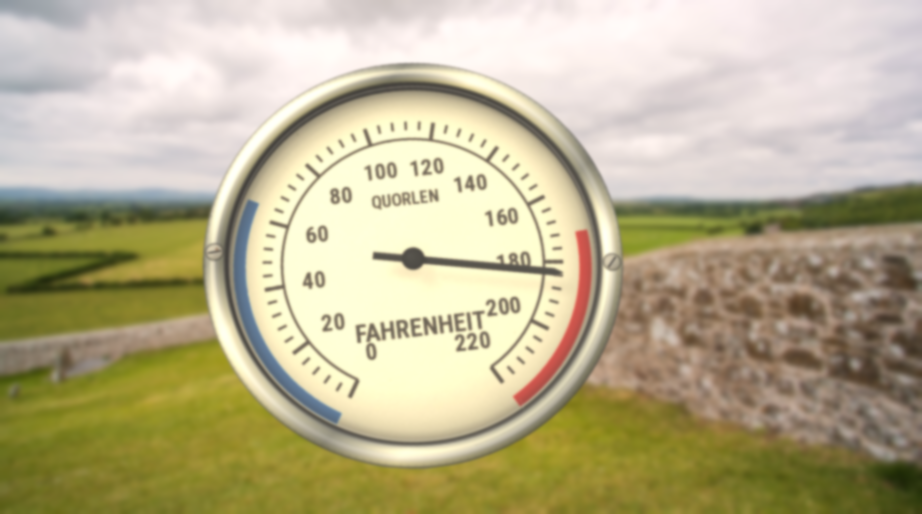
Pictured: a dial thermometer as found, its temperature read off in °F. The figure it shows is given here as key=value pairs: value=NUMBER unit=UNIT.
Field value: value=184 unit=°F
